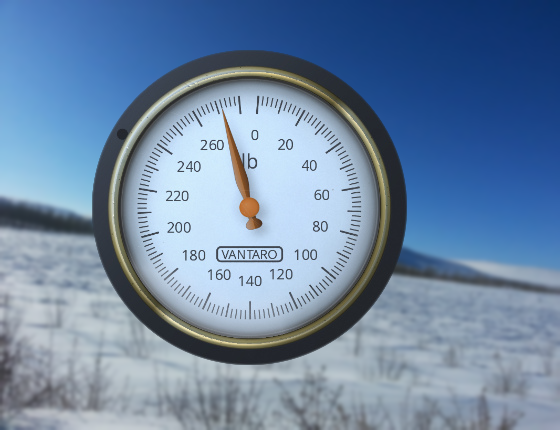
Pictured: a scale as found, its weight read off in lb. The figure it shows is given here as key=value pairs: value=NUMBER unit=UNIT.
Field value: value=272 unit=lb
